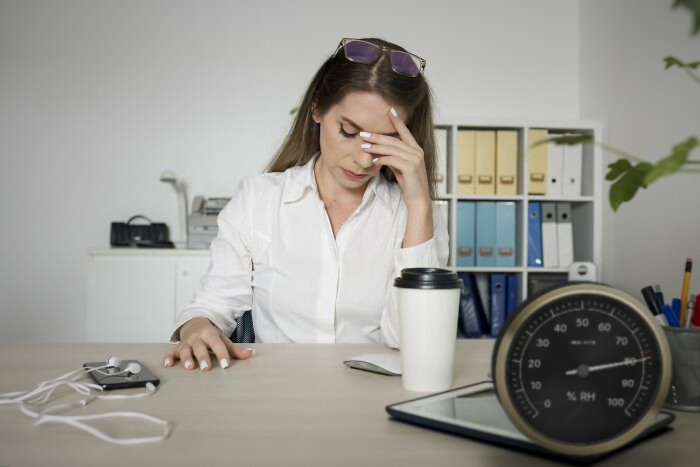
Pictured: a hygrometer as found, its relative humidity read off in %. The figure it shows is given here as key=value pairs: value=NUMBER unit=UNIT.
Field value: value=80 unit=%
